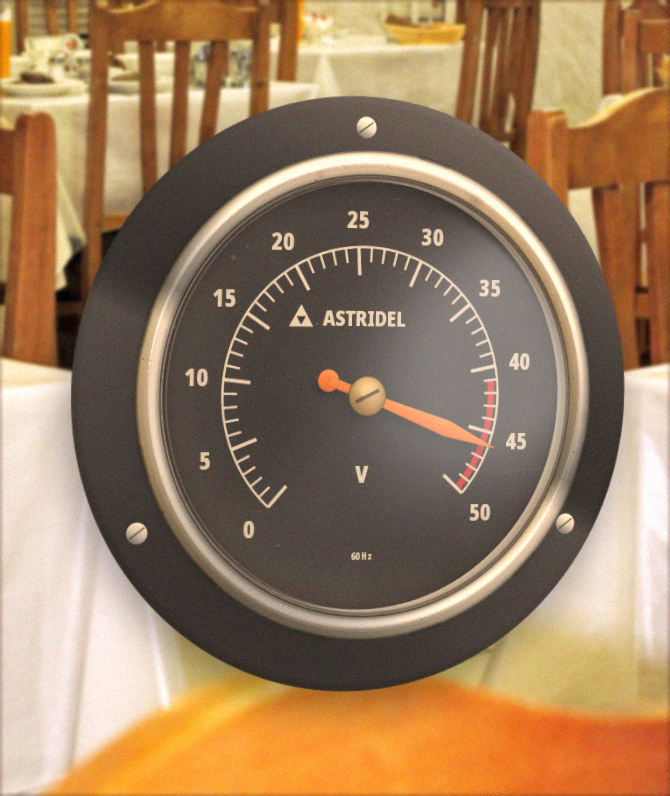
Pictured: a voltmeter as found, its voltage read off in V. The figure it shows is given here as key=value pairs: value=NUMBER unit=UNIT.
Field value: value=46 unit=V
